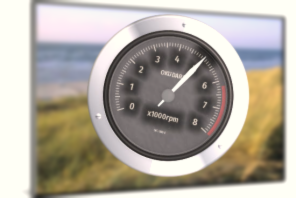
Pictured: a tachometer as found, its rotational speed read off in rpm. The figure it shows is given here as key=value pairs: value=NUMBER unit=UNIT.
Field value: value=5000 unit=rpm
